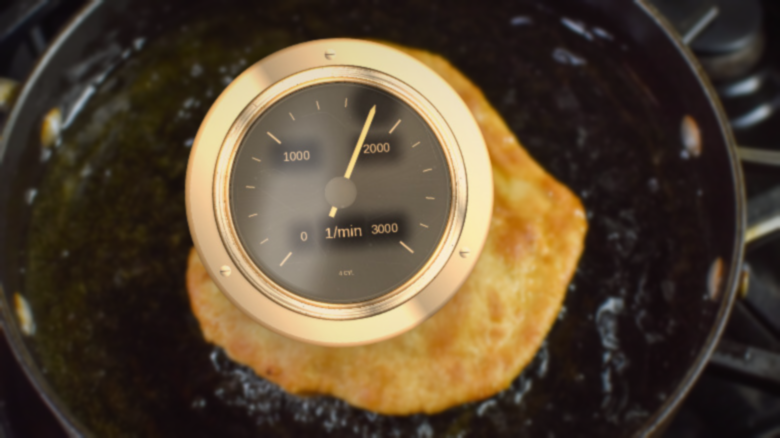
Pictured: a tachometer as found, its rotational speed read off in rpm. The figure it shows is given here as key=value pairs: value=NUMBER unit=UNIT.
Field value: value=1800 unit=rpm
